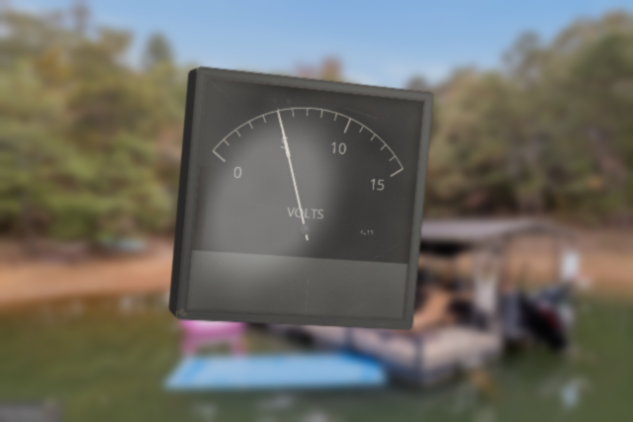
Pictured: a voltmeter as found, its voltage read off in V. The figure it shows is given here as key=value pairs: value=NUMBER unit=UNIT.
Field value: value=5 unit=V
